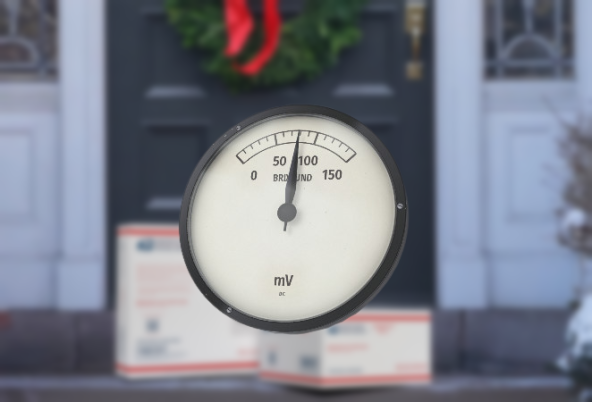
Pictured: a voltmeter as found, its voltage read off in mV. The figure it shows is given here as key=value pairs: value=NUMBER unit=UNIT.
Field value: value=80 unit=mV
